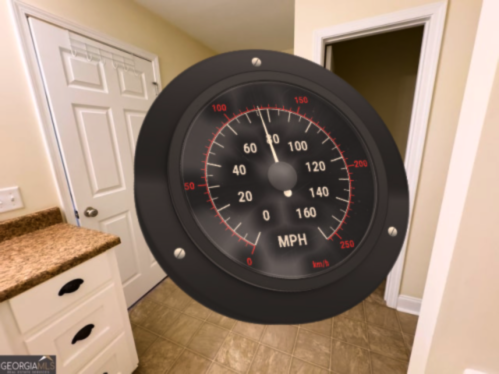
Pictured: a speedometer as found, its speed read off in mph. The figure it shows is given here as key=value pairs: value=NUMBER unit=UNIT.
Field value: value=75 unit=mph
